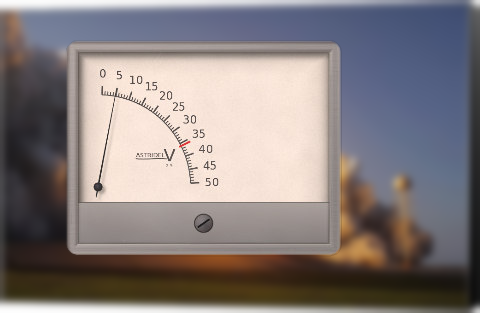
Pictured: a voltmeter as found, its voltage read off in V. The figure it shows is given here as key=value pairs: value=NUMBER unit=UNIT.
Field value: value=5 unit=V
